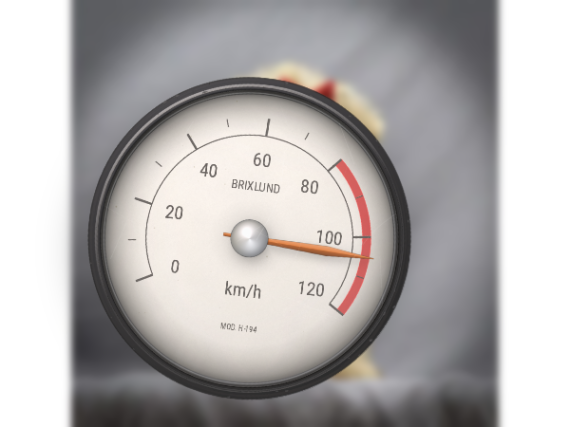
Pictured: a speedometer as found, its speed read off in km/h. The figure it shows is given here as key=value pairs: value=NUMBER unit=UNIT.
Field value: value=105 unit=km/h
